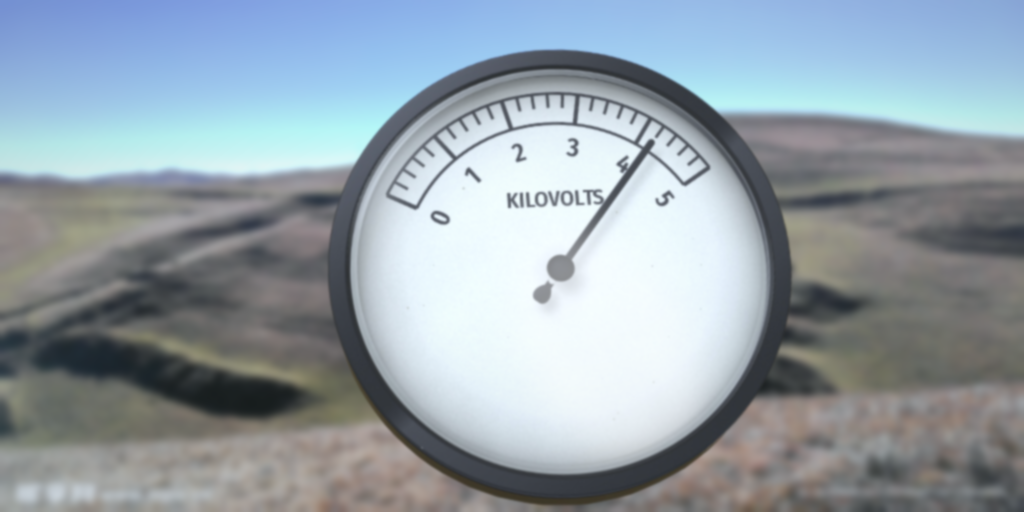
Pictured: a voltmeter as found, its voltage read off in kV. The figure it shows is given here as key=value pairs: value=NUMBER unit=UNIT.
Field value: value=4.2 unit=kV
